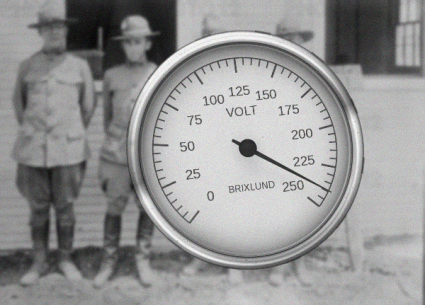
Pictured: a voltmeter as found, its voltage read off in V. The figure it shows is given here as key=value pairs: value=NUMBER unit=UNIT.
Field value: value=240 unit=V
